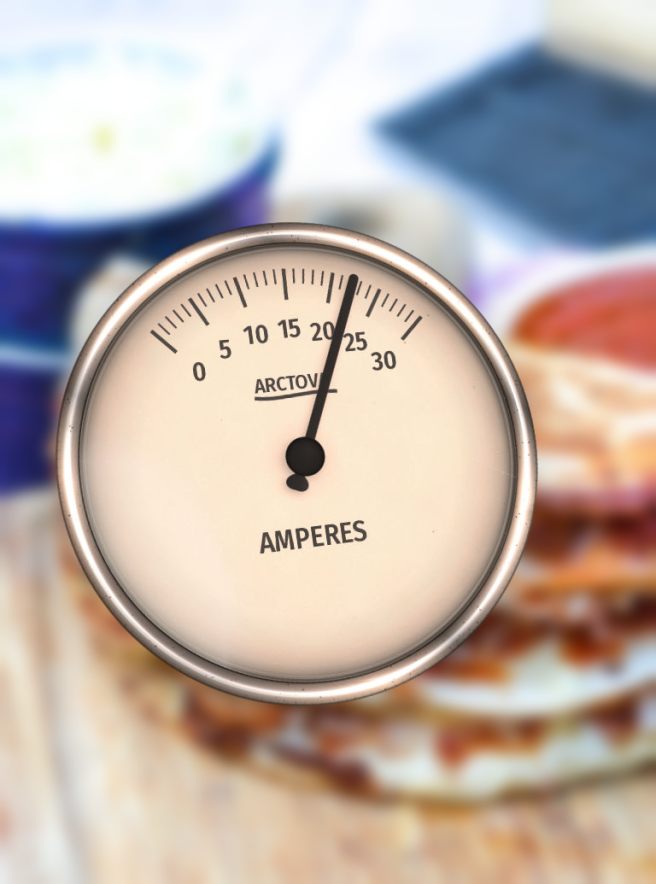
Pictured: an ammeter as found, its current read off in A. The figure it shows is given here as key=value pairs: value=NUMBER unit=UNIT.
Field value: value=22 unit=A
